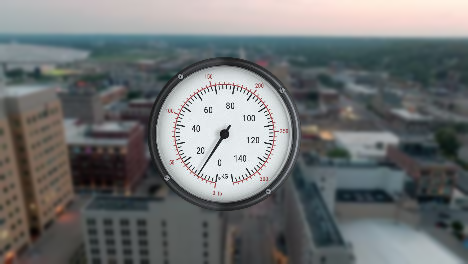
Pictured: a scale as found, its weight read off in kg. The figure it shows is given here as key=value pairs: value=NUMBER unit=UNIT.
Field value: value=10 unit=kg
